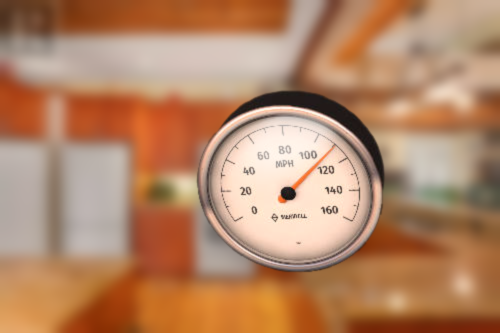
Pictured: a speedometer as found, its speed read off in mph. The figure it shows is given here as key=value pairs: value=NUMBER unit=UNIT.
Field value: value=110 unit=mph
